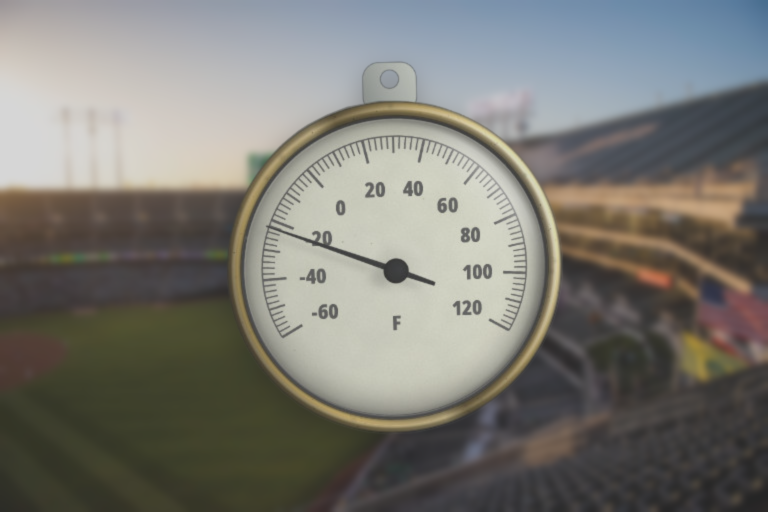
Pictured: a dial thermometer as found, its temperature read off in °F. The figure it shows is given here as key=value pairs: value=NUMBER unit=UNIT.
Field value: value=-22 unit=°F
